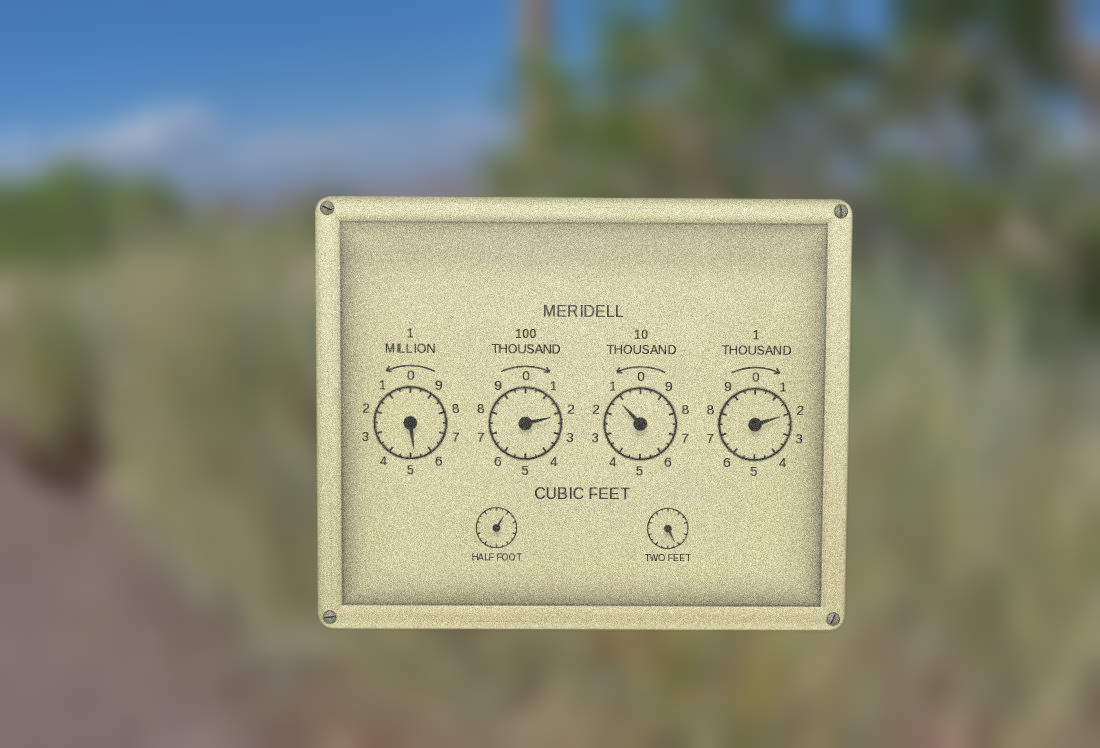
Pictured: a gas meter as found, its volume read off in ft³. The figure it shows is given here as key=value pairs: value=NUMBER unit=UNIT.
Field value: value=521200 unit=ft³
